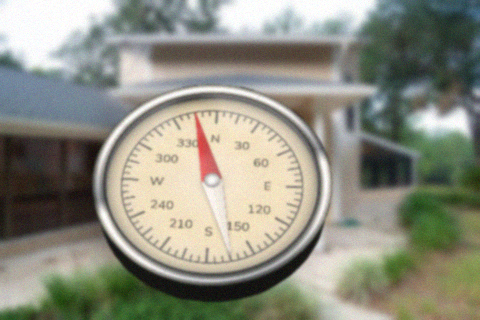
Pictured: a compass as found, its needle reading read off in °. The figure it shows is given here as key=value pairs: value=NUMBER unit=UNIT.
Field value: value=345 unit=°
